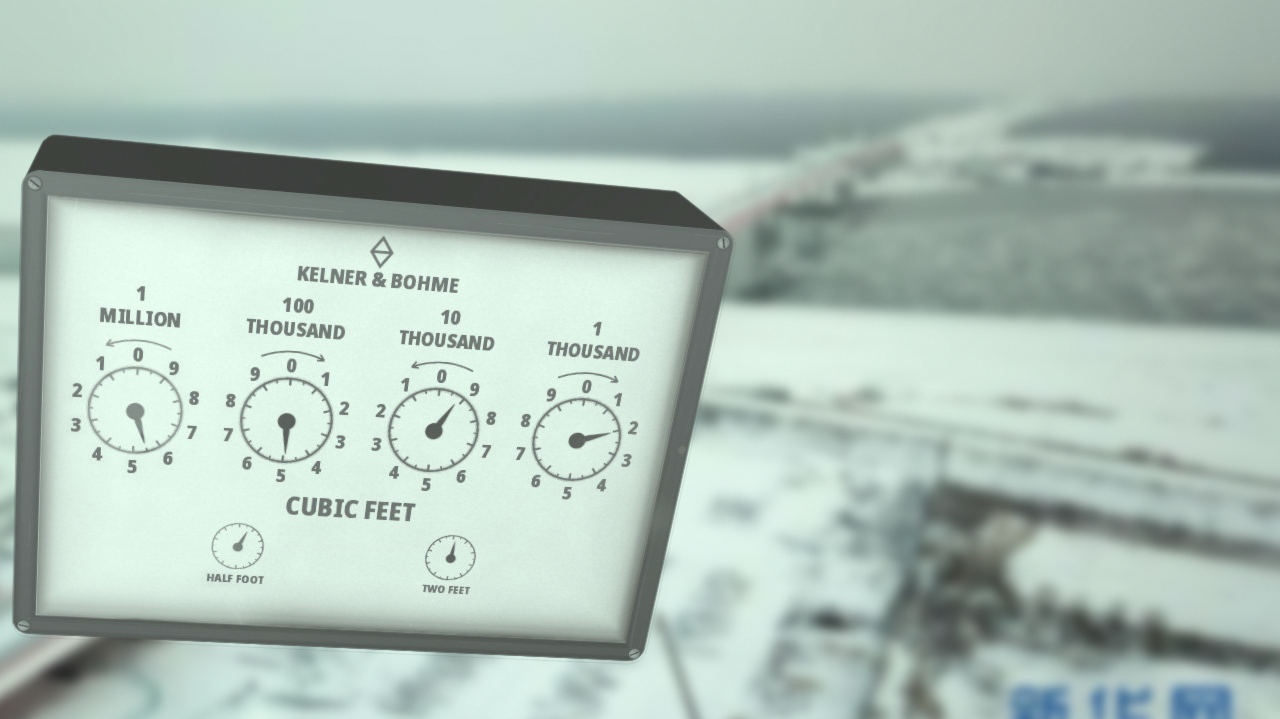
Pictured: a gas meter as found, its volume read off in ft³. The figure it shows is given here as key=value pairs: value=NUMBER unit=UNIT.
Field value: value=549200 unit=ft³
